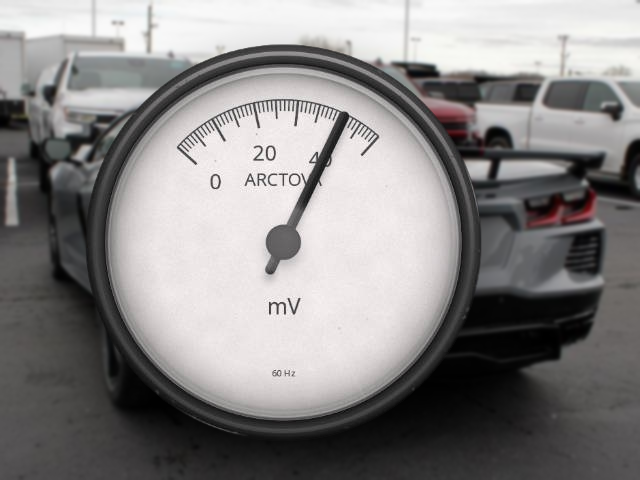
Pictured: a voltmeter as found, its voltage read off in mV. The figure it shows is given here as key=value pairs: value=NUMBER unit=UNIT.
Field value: value=41 unit=mV
